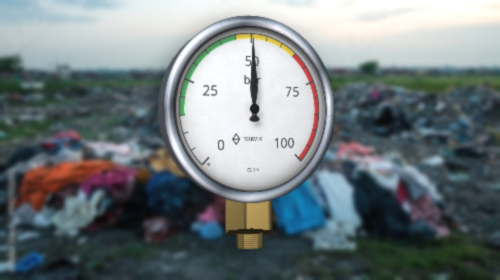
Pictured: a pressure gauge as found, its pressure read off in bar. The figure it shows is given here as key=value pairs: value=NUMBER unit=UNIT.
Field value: value=50 unit=bar
